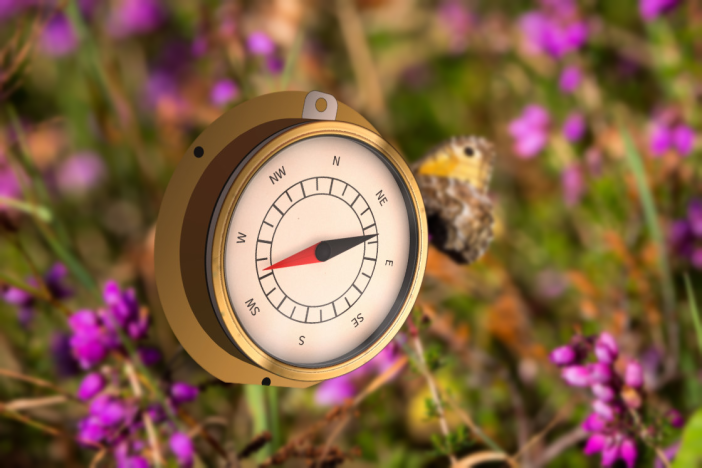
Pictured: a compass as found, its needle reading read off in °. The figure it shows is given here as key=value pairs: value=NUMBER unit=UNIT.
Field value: value=247.5 unit=°
